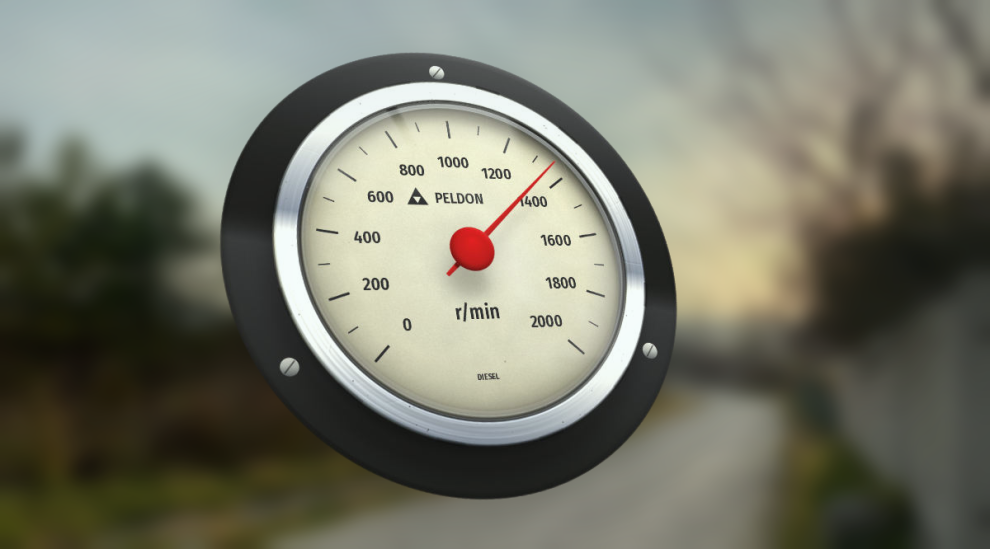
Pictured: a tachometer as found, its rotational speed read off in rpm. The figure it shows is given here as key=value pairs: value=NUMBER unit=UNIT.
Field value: value=1350 unit=rpm
